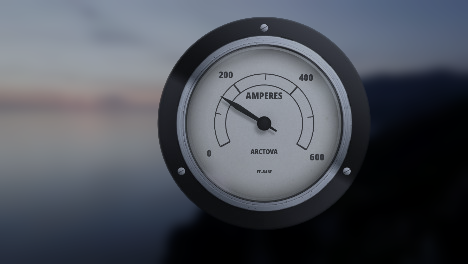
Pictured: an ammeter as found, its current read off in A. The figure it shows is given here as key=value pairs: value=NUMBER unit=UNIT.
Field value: value=150 unit=A
